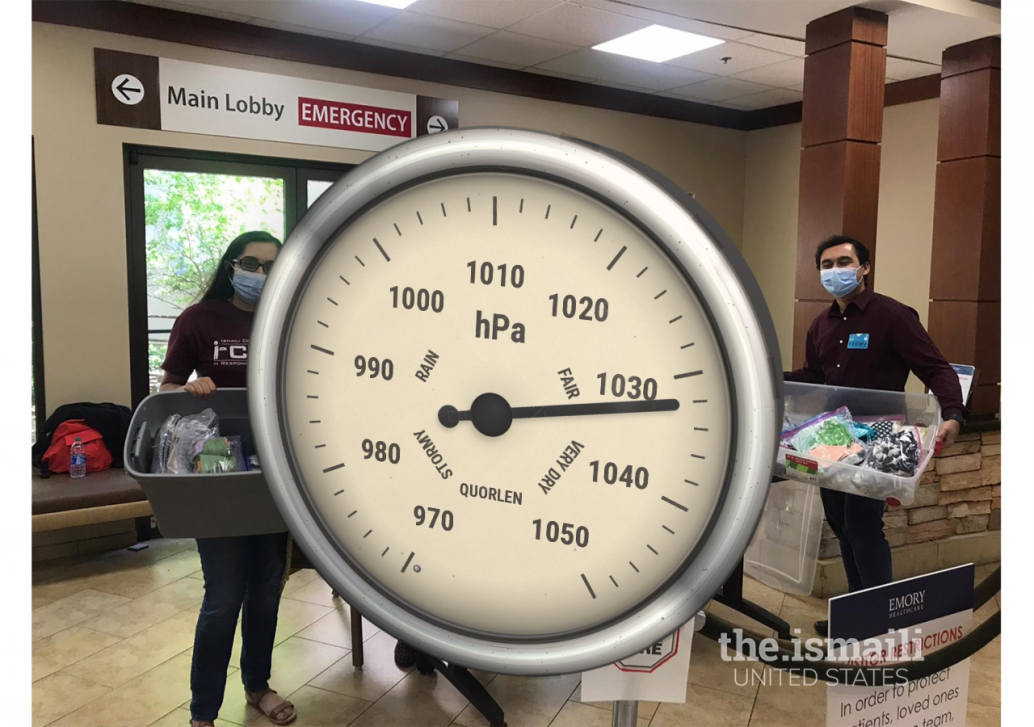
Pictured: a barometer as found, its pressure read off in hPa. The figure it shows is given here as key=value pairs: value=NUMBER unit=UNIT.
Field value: value=1032 unit=hPa
